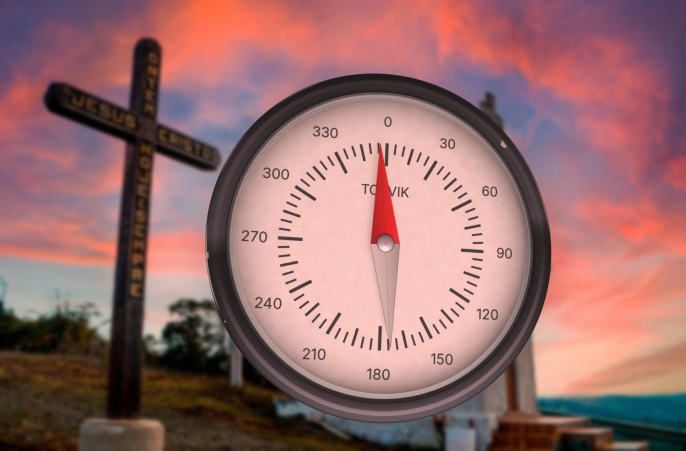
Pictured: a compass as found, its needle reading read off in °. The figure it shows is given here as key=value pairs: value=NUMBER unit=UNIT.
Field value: value=355 unit=°
